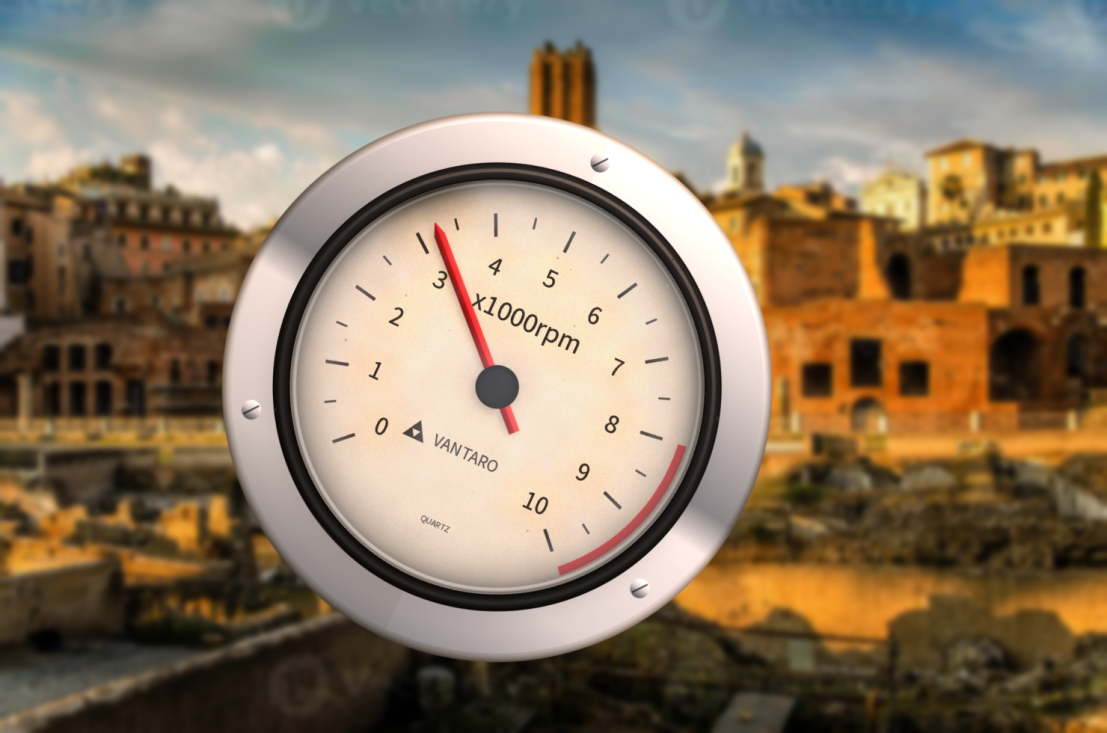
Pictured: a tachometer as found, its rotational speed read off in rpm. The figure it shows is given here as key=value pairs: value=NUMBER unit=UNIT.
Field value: value=3250 unit=rpm
